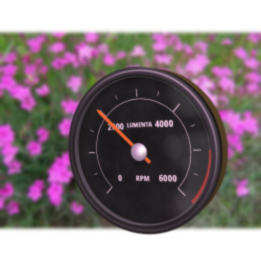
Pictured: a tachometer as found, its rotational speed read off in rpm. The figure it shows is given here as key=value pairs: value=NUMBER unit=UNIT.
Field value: value=2000 unit=rpm
